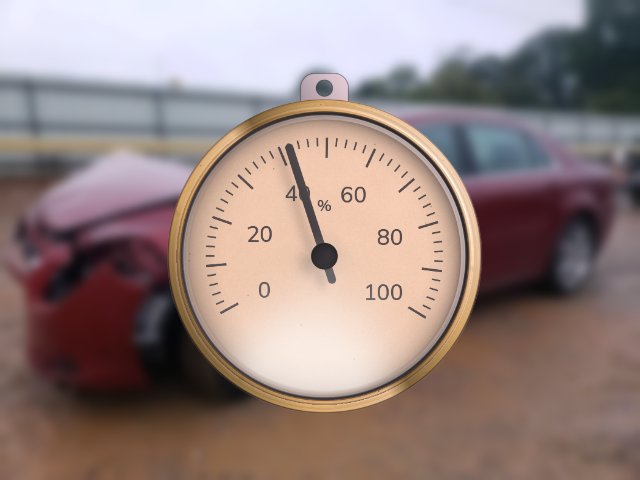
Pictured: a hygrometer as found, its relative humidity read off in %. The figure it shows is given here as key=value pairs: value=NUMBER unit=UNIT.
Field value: value=42 unit=%
